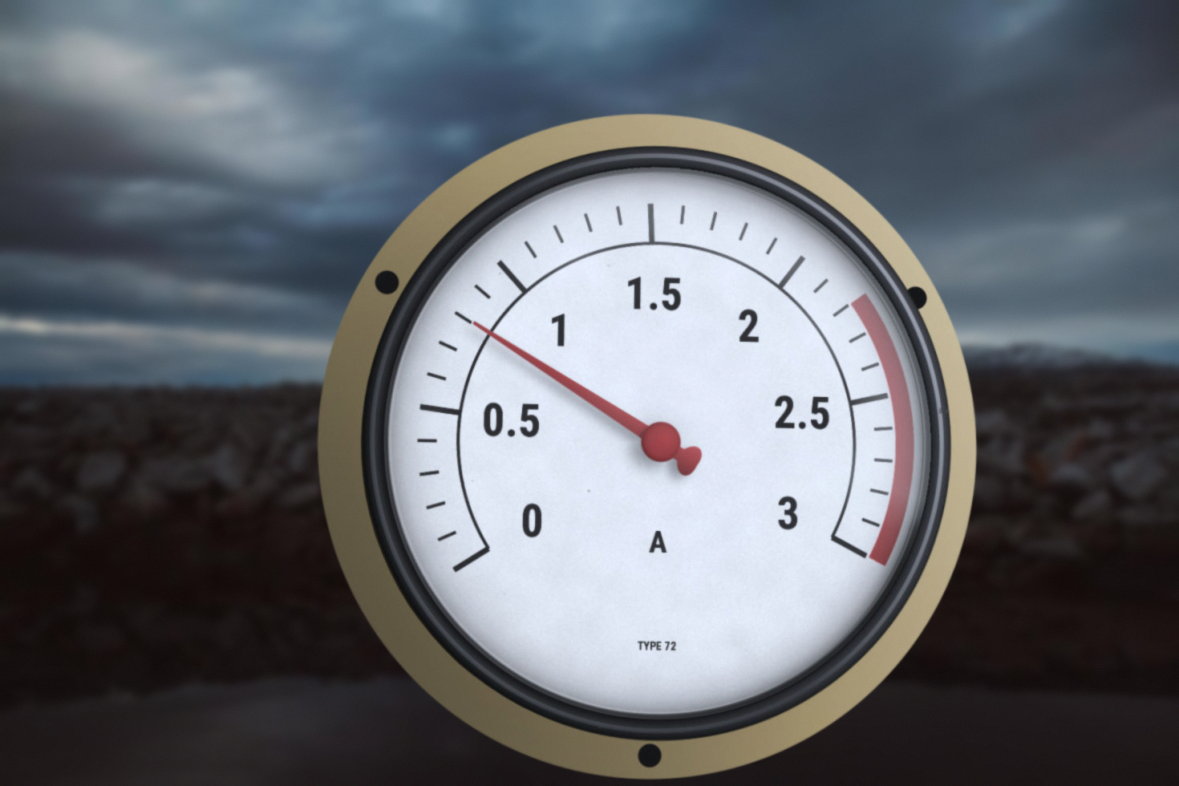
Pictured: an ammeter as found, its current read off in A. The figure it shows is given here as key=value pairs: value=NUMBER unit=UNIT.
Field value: value=0.8 unit=A
